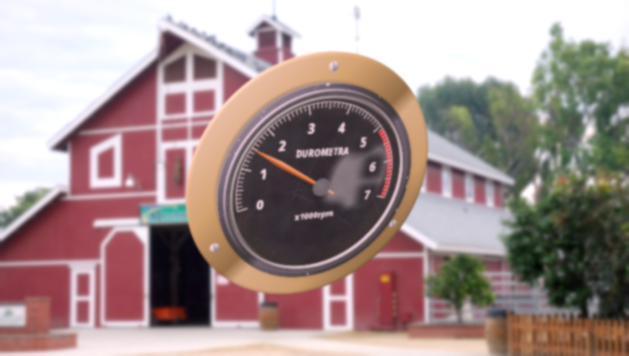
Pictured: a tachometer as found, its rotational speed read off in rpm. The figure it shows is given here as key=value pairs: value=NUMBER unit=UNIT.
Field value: value=1500 unit=rpm
